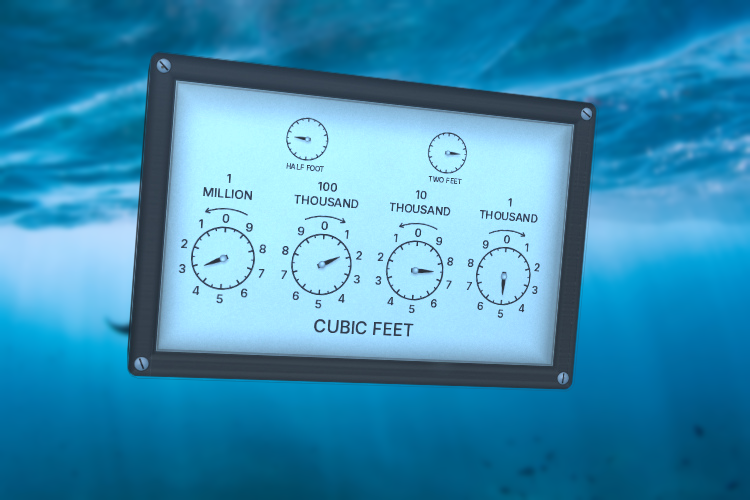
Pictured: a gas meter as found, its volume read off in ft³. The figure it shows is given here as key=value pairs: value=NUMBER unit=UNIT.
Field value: value=317500 unit=ft³
